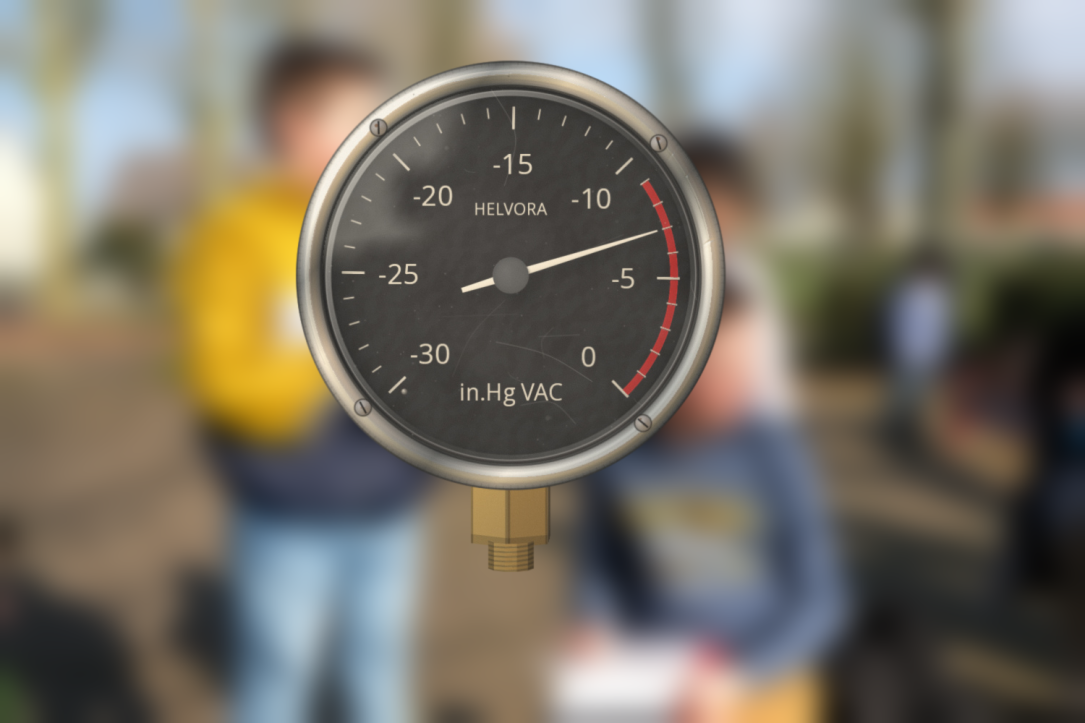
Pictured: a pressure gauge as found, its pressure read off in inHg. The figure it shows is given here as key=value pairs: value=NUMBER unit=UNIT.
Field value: value=-7 unit=inHg
